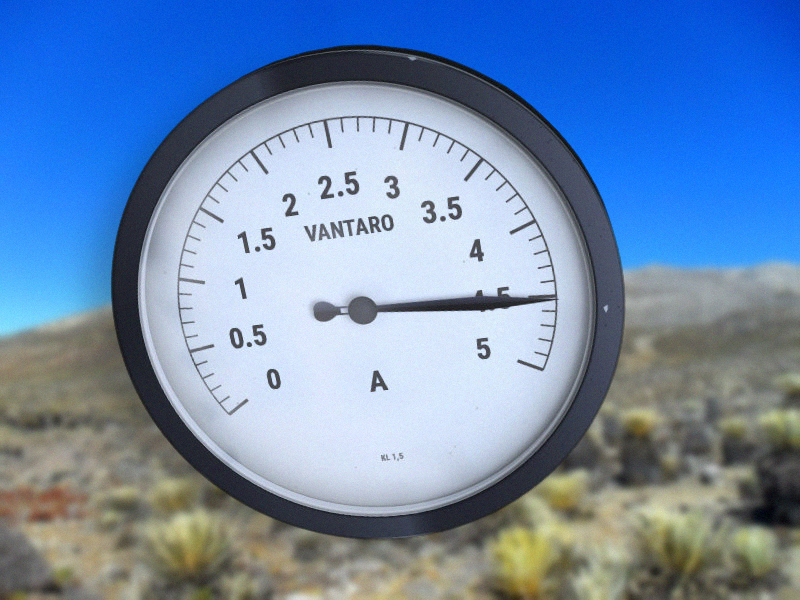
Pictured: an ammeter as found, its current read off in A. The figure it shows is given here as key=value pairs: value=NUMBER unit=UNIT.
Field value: value=4.5 unit=A
